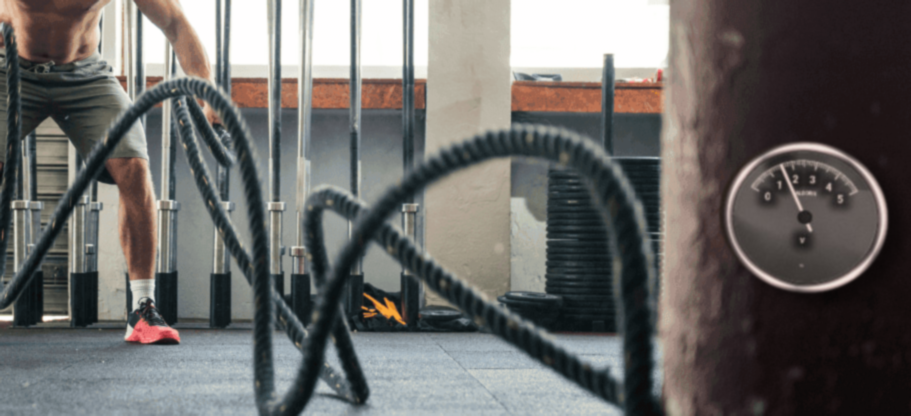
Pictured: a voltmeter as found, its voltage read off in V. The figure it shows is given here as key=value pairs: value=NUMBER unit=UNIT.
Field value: value=1.5 unit=V
